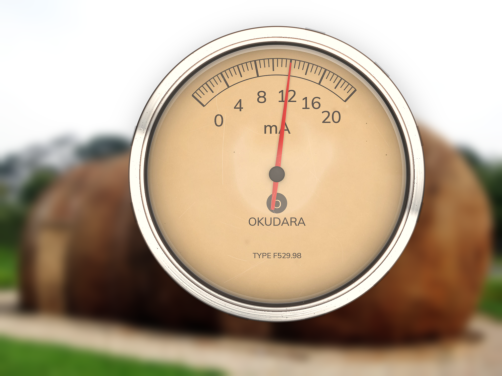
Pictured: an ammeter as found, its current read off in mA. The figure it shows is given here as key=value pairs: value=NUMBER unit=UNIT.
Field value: value=12 unit=mA
